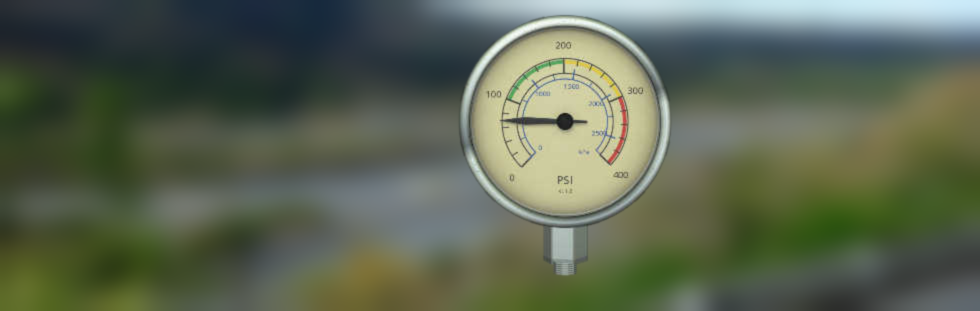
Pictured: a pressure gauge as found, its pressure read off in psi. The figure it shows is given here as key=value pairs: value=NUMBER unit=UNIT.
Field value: value=70 unit=psi
